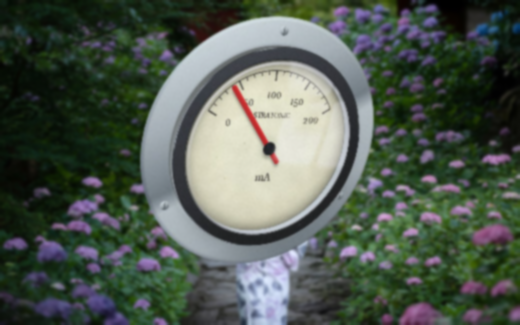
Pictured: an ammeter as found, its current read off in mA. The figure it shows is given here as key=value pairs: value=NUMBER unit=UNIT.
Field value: value=40 unit=mA
